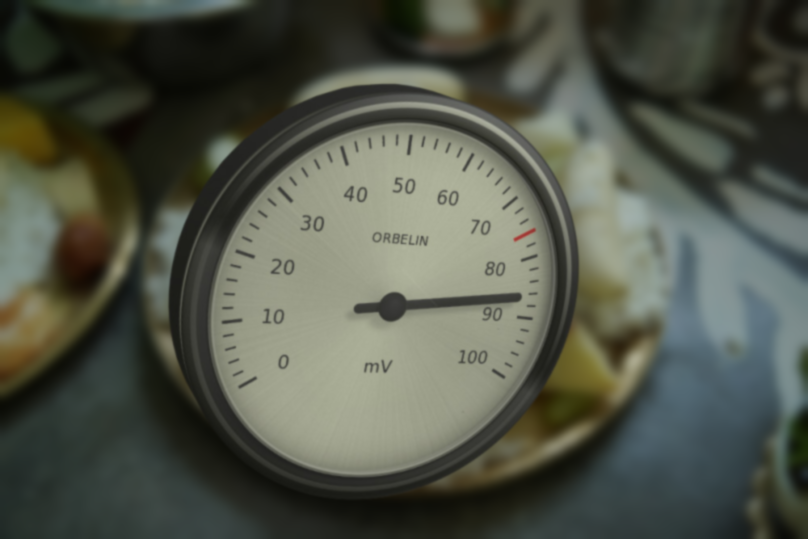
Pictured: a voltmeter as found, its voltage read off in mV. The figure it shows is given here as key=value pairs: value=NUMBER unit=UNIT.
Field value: value=86 unit=mV
